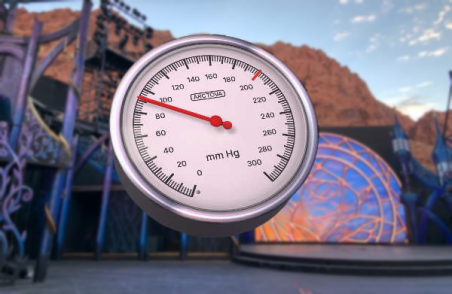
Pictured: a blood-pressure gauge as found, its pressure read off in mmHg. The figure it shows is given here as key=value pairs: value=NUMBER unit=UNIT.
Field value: value=90 unit=mmHg
